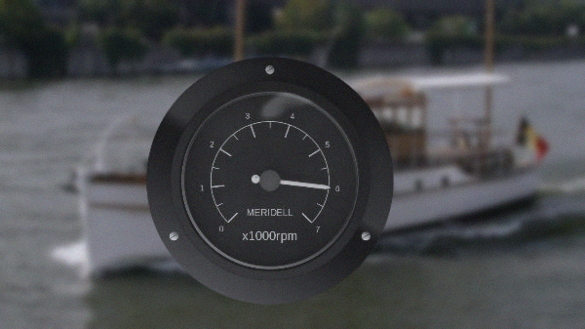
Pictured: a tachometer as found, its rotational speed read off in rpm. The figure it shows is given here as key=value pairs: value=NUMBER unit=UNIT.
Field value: value=6000 unit=rpm
